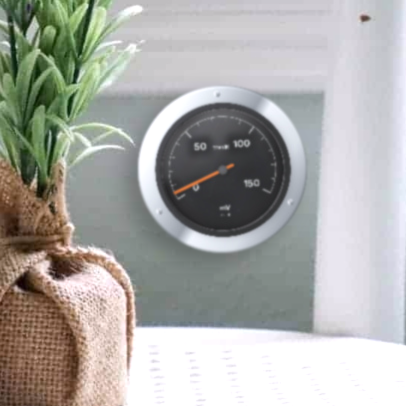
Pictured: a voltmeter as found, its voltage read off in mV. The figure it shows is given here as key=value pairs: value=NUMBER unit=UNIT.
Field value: value=5 unit=mV
